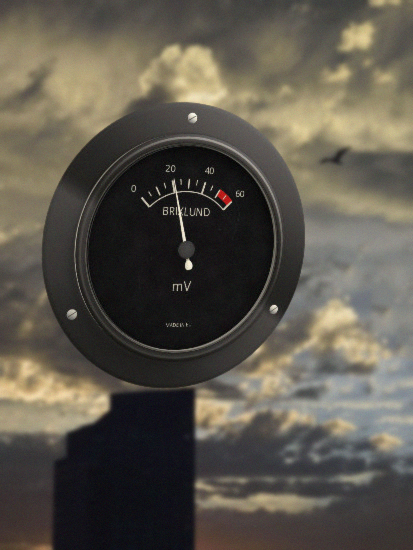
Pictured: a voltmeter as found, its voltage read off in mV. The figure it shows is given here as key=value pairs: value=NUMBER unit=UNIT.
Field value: value=20 unit=mV
